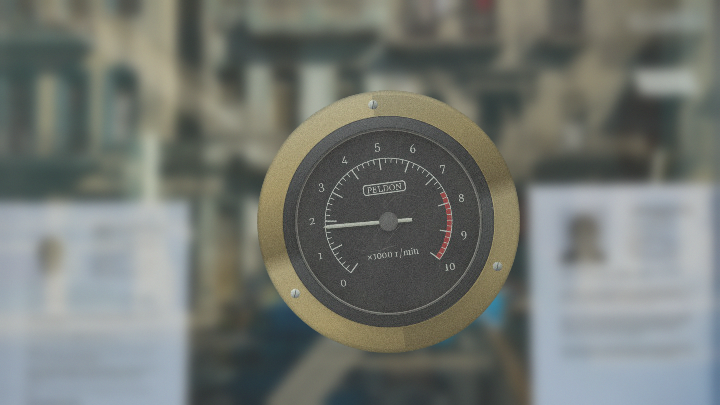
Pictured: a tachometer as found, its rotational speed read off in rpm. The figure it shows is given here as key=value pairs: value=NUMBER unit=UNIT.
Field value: value=1800 unit=rpm
